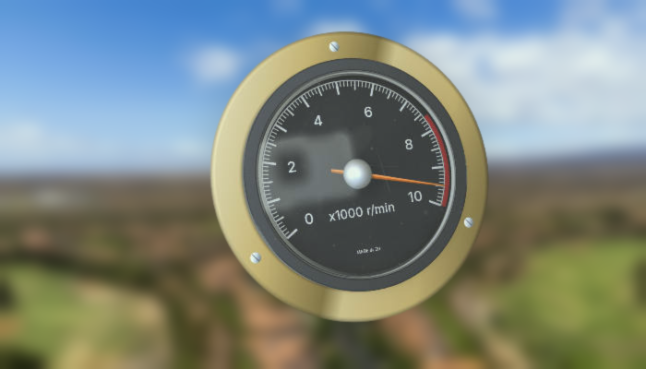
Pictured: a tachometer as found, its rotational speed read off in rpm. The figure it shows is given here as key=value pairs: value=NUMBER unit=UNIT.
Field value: value=9500 unit=rpm
